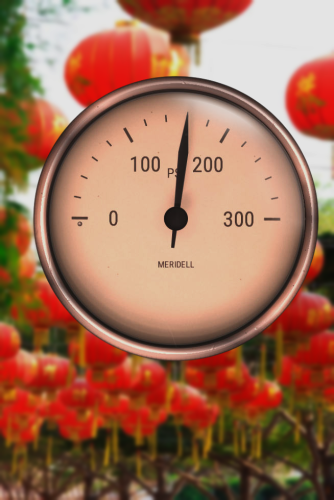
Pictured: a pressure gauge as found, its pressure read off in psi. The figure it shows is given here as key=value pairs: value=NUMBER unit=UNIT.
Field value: value=160 unit=psi
